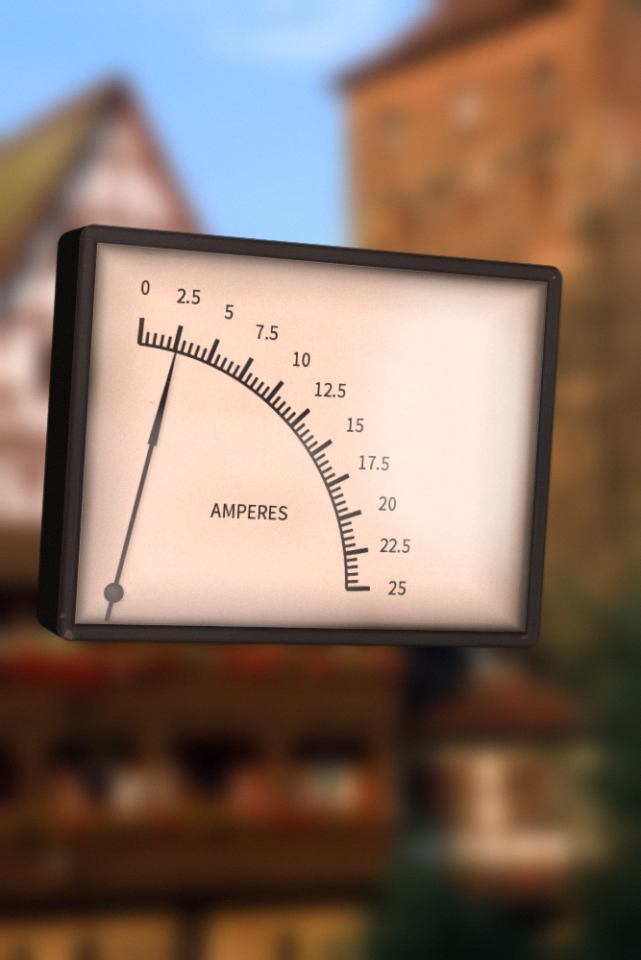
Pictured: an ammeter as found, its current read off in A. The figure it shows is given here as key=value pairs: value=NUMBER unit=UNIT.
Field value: value=2.5 unit=A
